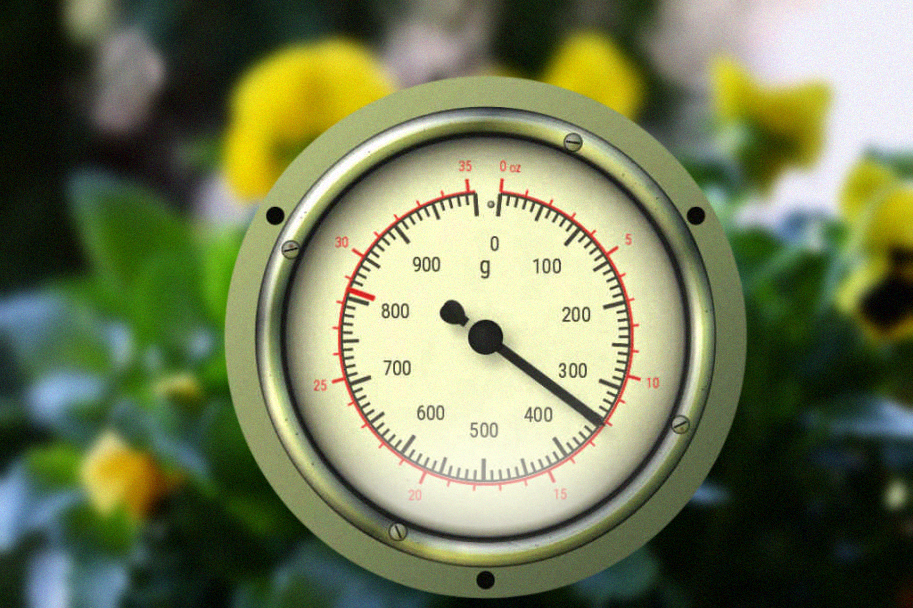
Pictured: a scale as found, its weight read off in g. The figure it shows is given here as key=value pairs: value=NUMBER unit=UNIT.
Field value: value=345 unit=g
